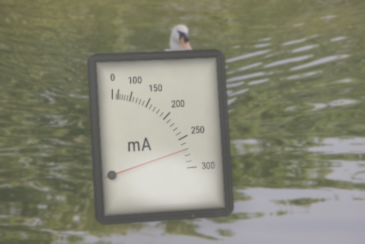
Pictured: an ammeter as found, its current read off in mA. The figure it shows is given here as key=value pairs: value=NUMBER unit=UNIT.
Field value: value=270 unit=mA
